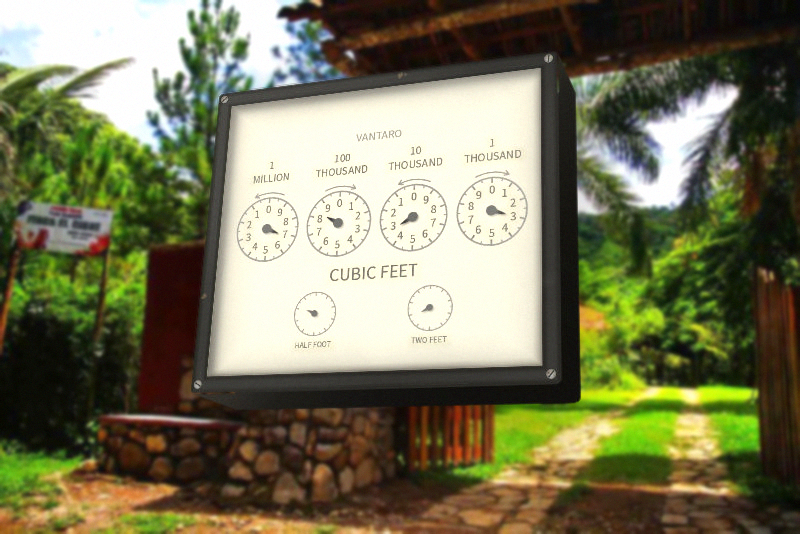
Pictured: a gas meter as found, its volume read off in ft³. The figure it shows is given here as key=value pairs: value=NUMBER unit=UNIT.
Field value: value=683300 unit=ft³
